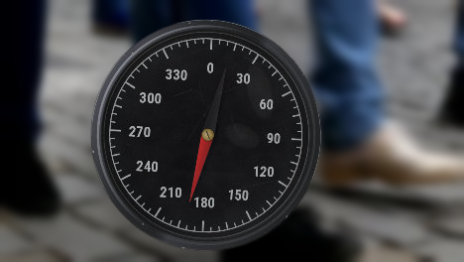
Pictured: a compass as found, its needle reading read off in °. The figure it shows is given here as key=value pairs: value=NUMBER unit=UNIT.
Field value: value=192.5 unit=°
